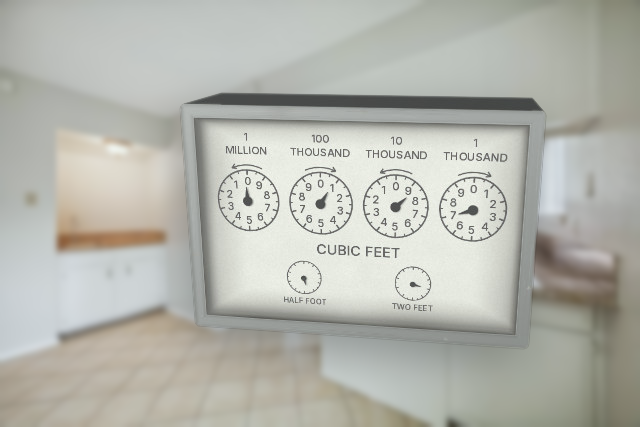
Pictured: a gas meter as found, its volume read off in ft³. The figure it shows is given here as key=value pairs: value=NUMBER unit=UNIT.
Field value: value=8700 unit=ft³
